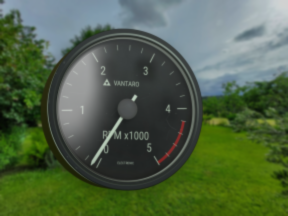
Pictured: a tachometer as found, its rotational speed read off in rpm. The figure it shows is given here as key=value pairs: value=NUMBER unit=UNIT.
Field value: value=100 unit=rpm
